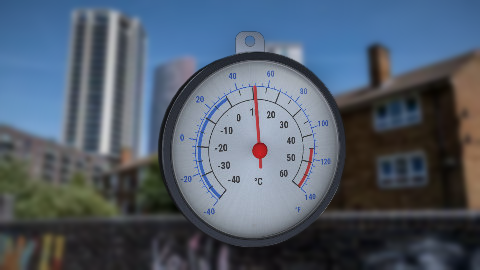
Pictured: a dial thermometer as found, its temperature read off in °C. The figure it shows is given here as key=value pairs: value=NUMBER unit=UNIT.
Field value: value=10 unit=°C
